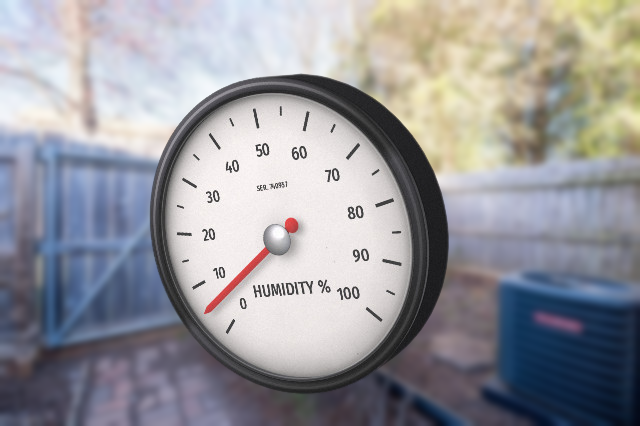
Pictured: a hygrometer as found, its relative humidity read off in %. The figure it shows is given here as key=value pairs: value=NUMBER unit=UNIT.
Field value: value=5 unit=%
